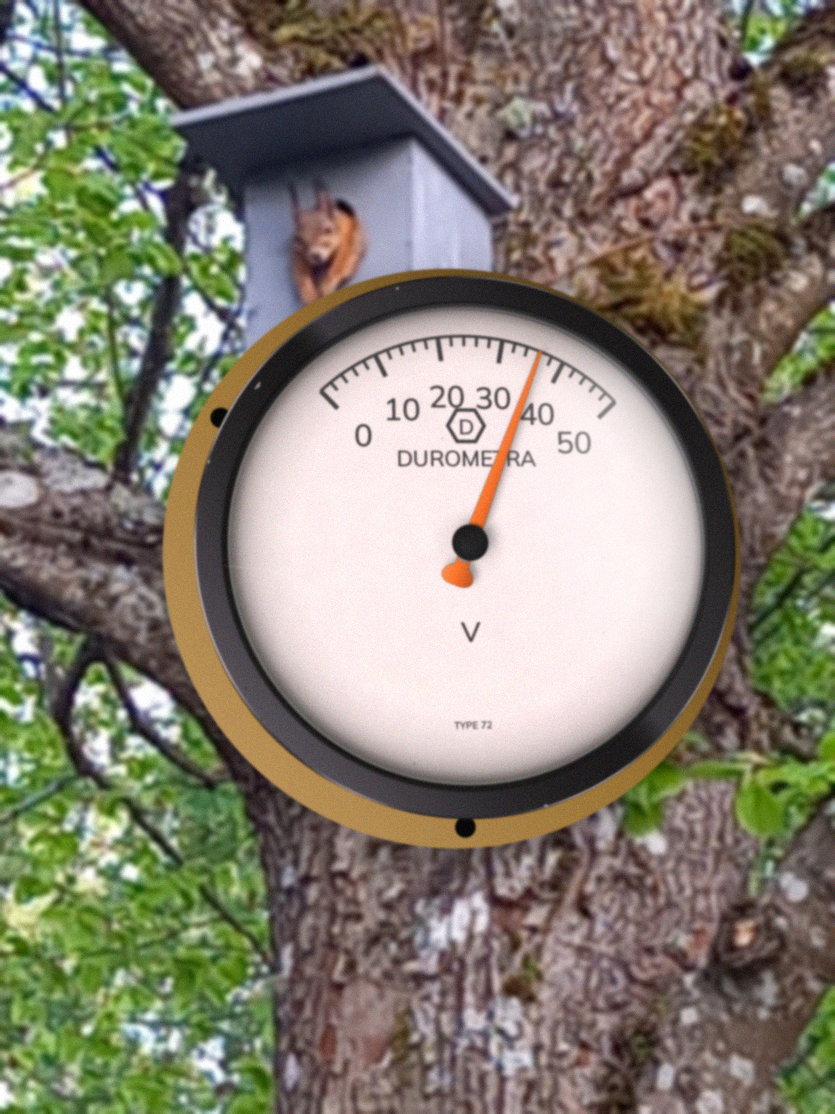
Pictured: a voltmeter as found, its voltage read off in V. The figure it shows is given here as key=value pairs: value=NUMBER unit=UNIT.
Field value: value=36 unit=V
